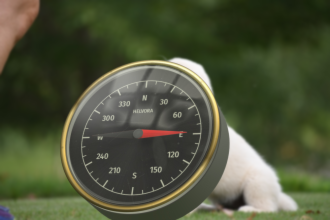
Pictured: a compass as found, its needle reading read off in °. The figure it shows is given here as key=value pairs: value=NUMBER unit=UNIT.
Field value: value=90 unit=°
